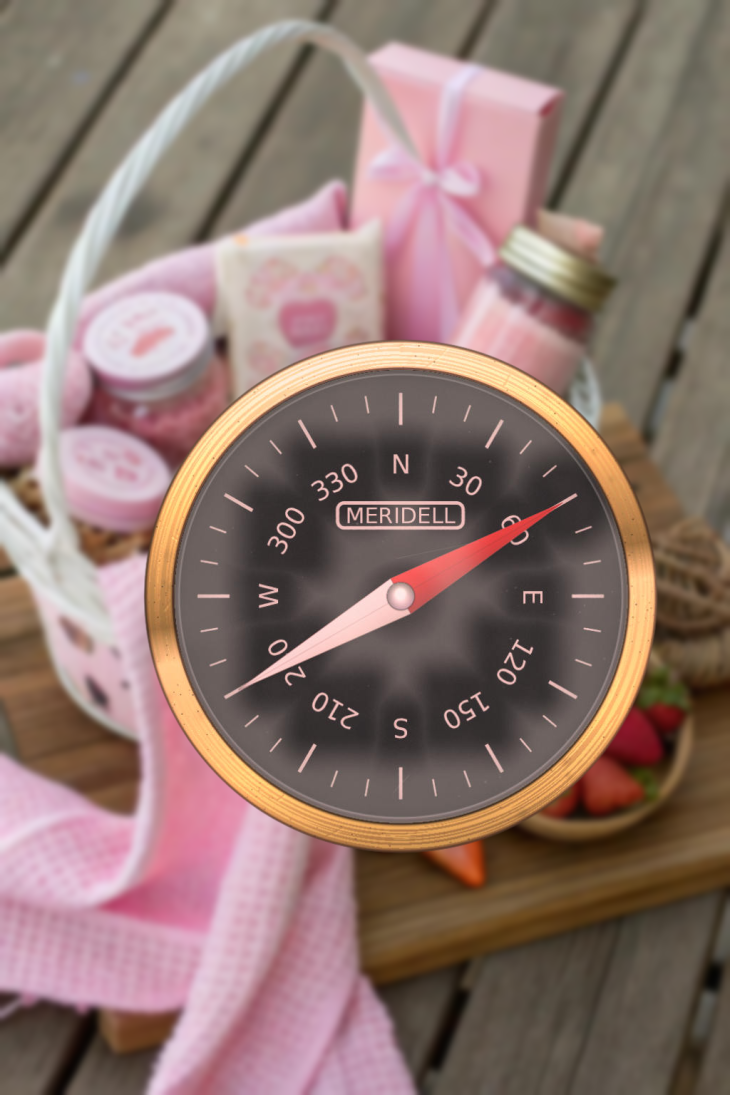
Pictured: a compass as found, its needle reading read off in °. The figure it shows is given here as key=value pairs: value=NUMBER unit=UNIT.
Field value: value=60 unit=°
